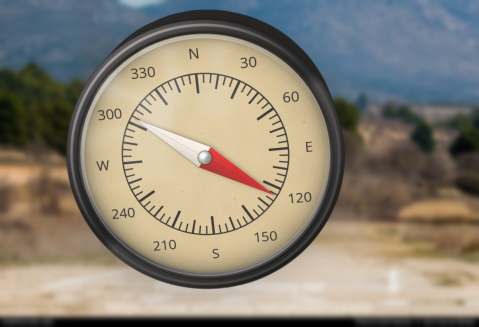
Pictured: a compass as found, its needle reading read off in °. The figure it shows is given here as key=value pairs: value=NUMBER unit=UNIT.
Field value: value=125 unit=°
